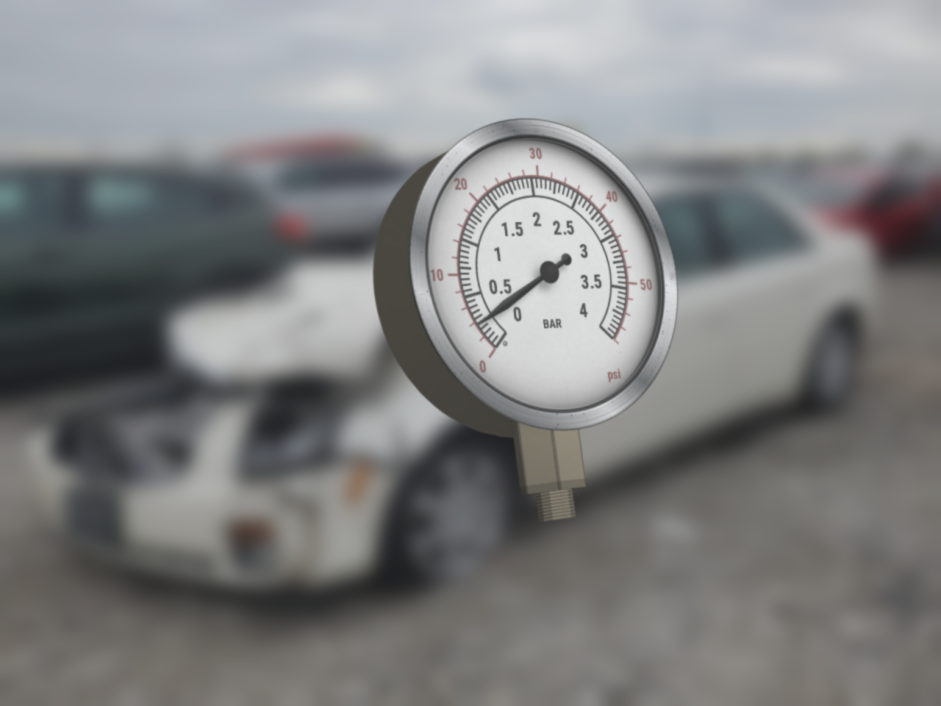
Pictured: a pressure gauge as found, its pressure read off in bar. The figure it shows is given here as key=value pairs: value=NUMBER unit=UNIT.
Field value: value=0.25 unit=bar
